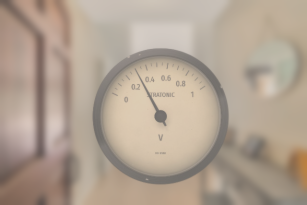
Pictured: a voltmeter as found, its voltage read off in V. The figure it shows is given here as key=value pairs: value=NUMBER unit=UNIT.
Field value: value=0.3 unit=V
